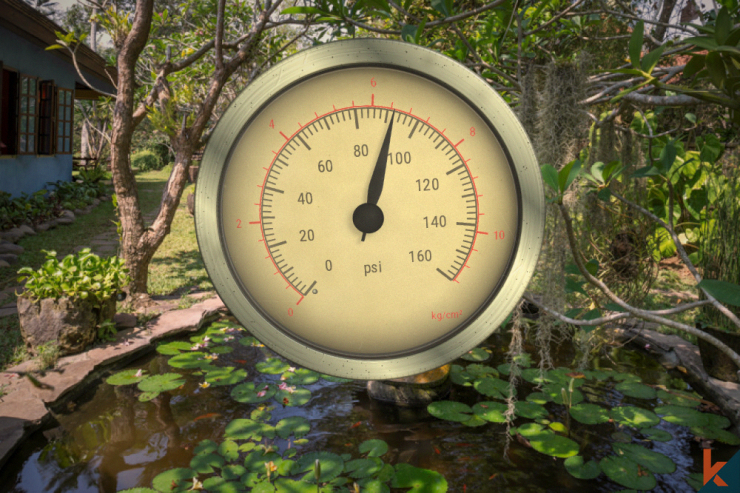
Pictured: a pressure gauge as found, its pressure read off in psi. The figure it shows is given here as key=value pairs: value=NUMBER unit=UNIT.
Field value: value=92 unit=psi
